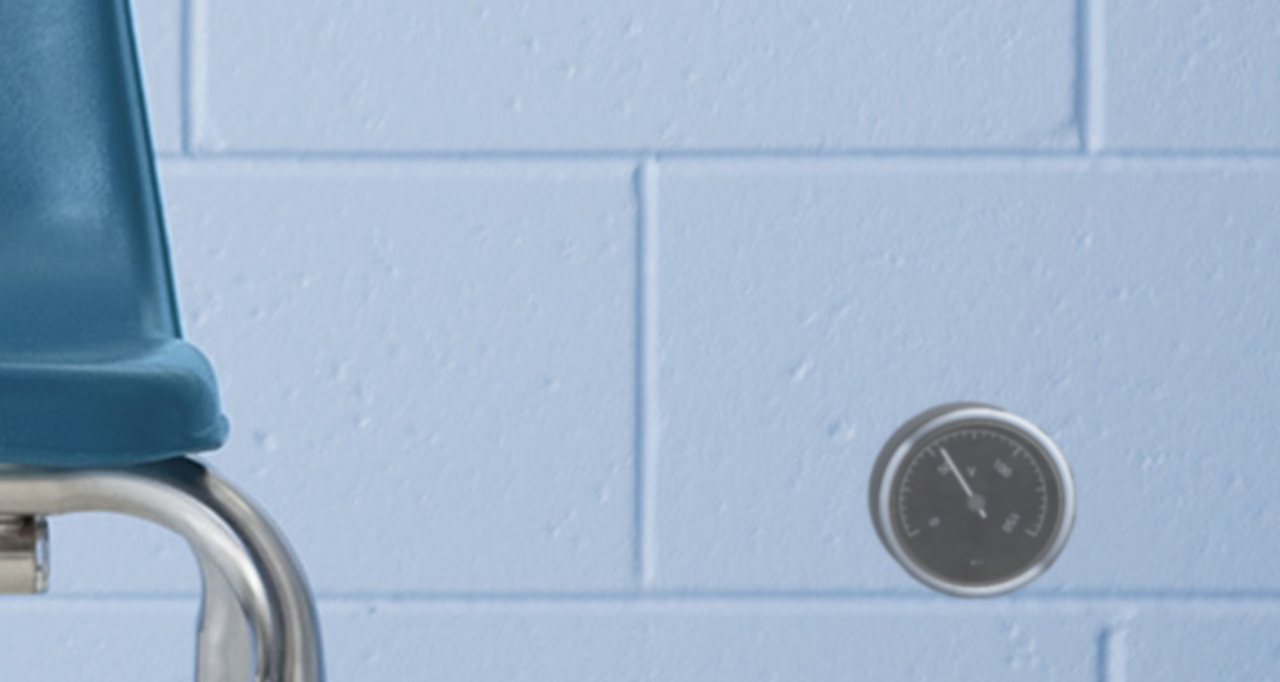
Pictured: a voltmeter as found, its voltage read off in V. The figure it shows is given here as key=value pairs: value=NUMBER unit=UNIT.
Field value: value=55 unit=V
